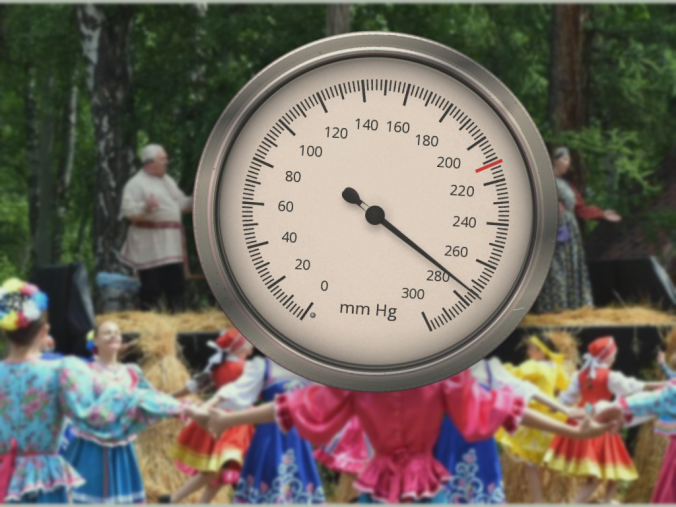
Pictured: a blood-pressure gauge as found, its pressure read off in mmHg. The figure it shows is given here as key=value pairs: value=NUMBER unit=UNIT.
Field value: value=274 unit=mmHg
